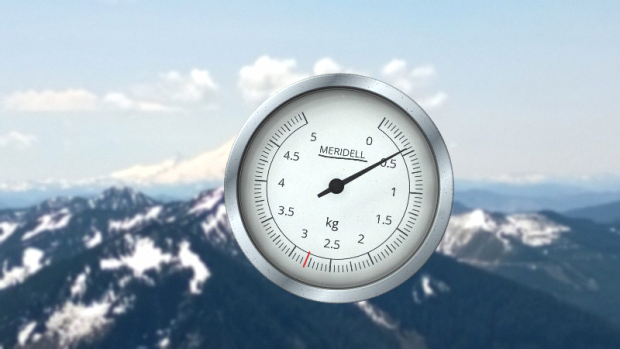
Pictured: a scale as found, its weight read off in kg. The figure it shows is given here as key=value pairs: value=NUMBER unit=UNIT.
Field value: value=0.45 unit=kg
